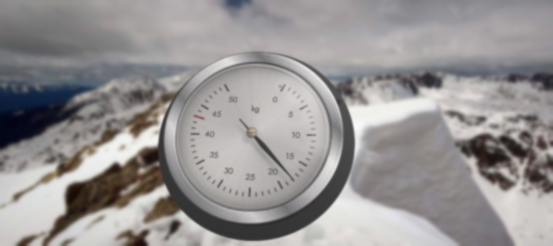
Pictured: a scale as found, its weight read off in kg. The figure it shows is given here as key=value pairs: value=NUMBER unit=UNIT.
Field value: value=18 unit=kg
